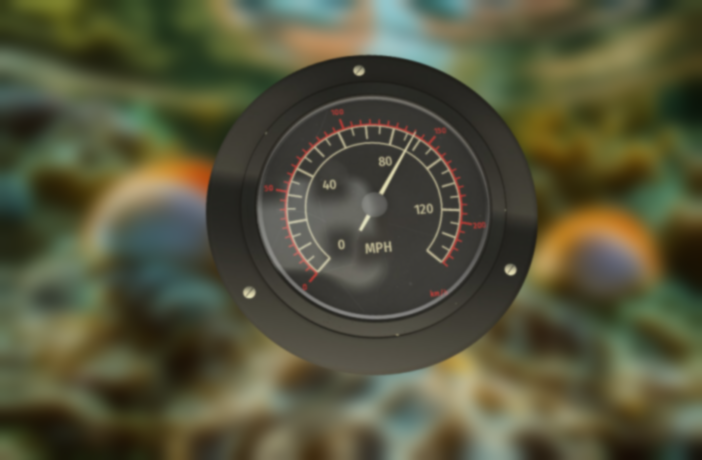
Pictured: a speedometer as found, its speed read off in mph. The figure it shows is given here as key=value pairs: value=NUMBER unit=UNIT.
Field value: value=87.5 unit=mph
